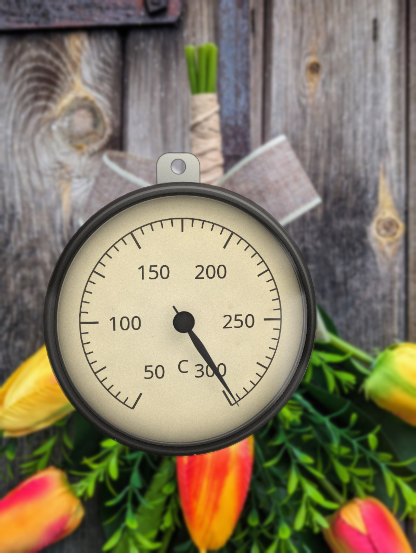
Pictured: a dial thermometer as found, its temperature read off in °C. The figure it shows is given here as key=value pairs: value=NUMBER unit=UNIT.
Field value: value=297.5 unit=°C
